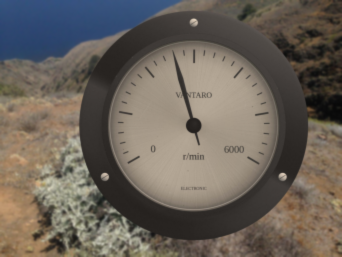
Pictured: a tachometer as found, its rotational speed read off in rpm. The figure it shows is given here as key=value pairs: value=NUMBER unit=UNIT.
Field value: value=2600 unit=rpm
